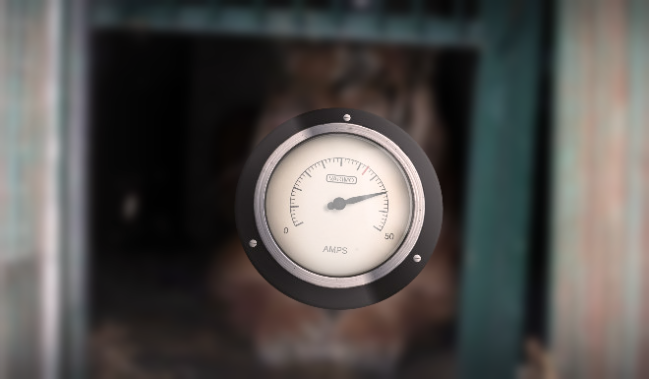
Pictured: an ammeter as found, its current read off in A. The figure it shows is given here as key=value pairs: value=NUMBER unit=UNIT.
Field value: value=40 unit=A
